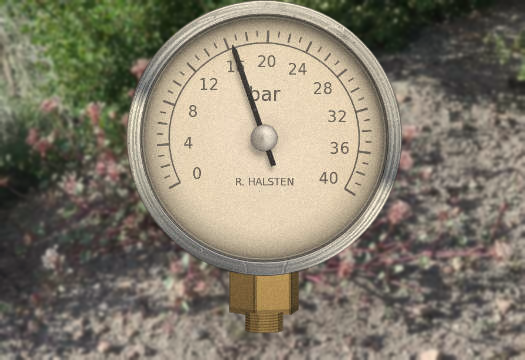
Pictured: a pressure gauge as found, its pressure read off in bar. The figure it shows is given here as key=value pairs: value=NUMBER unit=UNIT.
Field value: value=16.5 unit=bar
